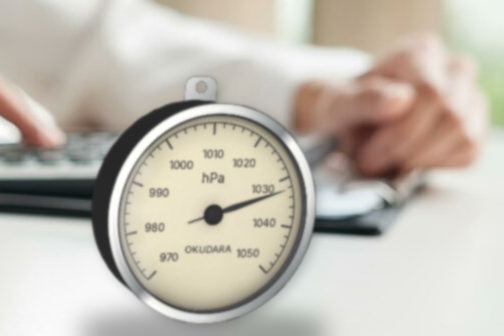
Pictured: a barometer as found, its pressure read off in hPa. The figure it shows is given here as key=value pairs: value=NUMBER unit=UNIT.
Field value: value=1032 unit=hPa
